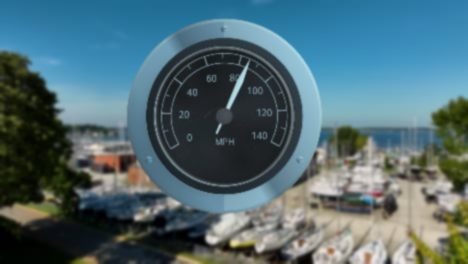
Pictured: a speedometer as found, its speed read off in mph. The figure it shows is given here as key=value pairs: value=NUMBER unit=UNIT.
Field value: value=85 unit=mph
